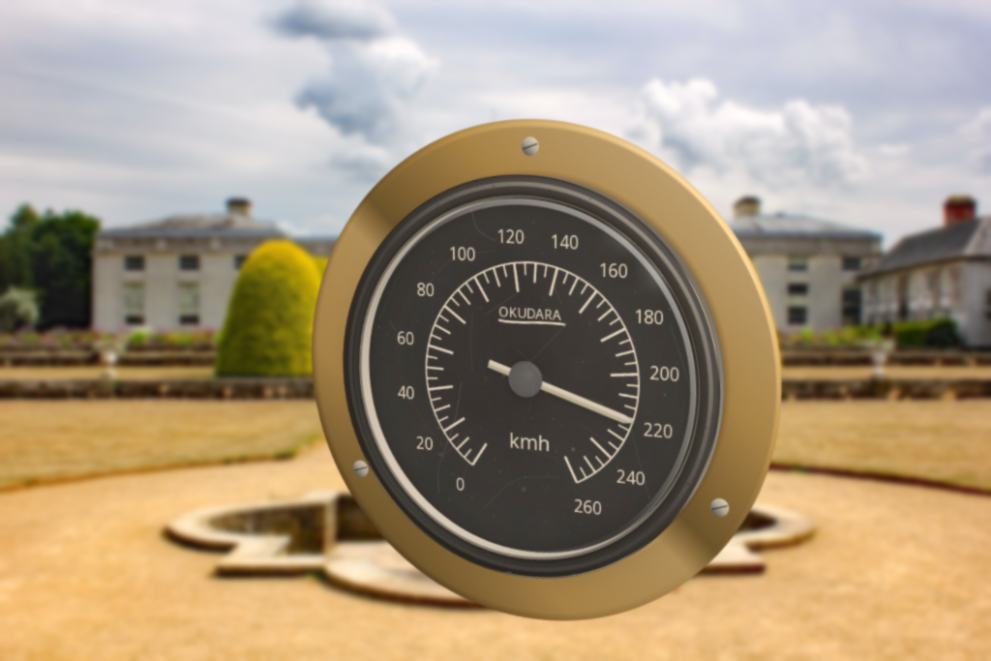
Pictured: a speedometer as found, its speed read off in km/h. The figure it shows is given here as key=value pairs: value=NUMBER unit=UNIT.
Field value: value=220 unit=km/h
